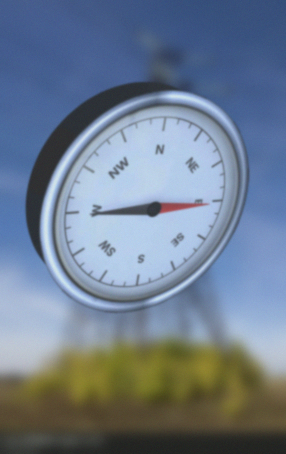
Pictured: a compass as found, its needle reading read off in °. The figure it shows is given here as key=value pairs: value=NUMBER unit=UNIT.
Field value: value=90 unit=°
